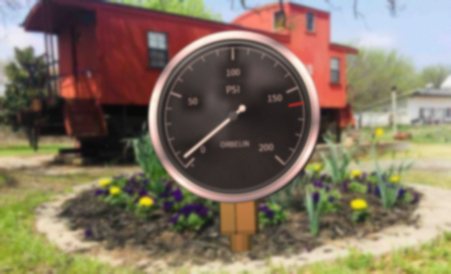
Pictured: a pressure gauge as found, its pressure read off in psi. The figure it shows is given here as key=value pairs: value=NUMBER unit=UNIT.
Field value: value=5 unit=psi
